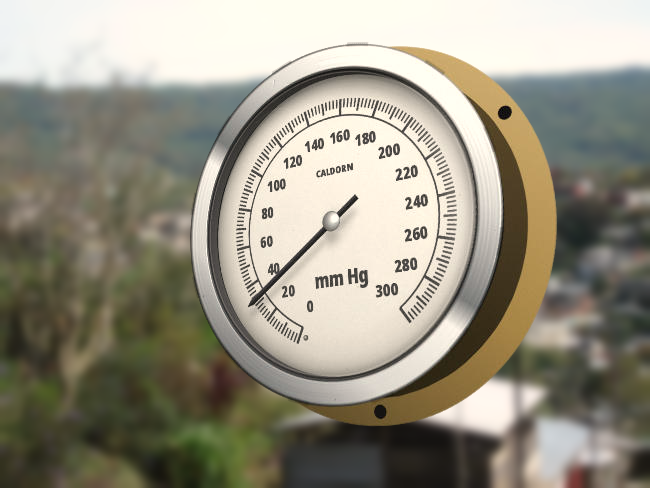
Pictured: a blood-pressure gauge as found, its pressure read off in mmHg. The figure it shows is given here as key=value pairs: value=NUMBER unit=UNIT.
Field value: value=30 unit=mmHg
